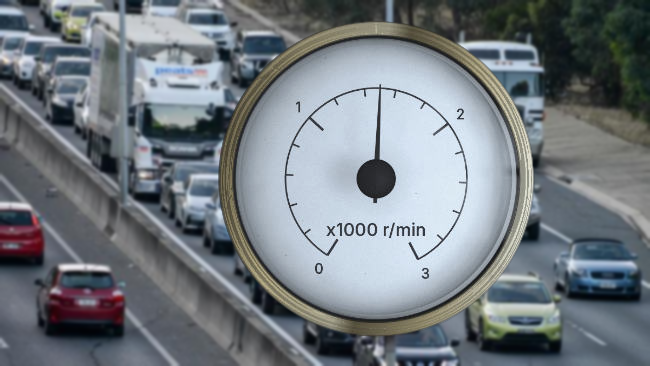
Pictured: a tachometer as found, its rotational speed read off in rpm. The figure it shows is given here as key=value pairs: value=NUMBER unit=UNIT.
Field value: value=1500 unit=rpm
